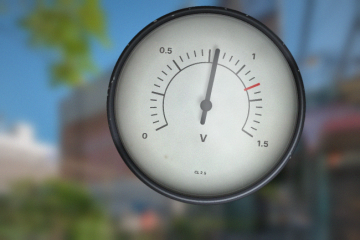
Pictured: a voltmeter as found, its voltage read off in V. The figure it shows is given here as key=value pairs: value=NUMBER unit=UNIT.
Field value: value=0.8 unit=V
